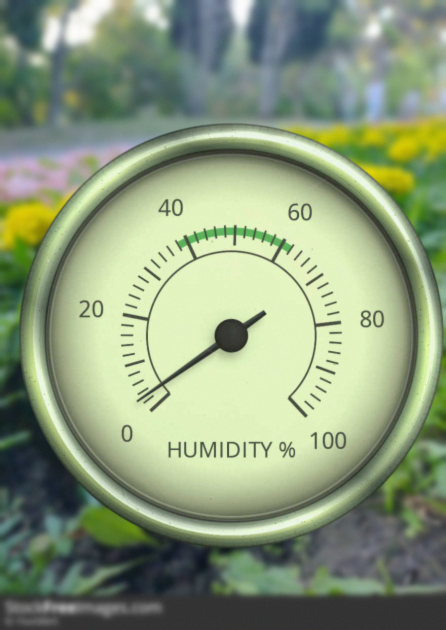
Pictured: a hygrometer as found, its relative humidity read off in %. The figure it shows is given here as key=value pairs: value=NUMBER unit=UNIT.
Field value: value=3 unit=%
